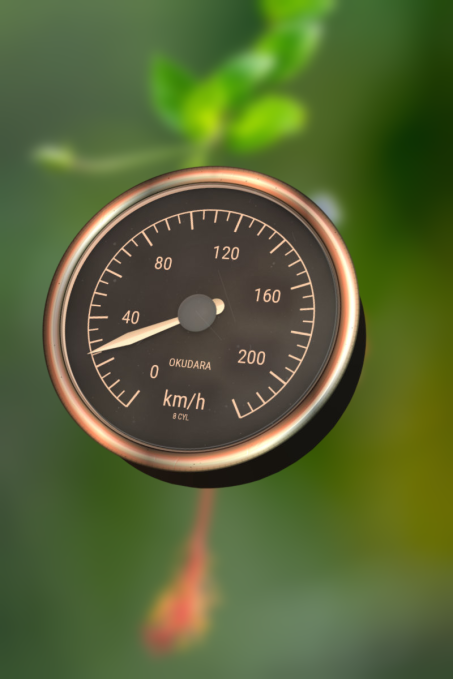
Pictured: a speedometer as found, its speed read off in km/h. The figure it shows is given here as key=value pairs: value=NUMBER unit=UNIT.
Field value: value=25 unit=km/h
